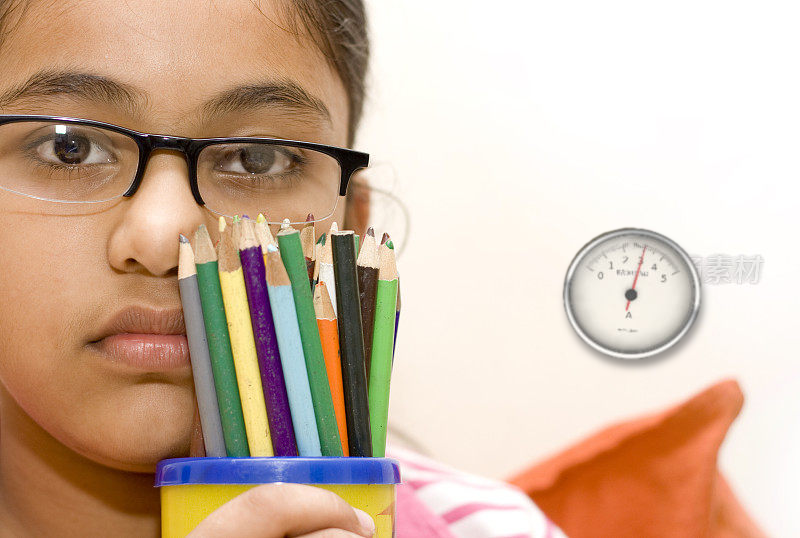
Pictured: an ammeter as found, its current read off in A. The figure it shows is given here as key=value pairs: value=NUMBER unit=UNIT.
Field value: value=3 unit=A
